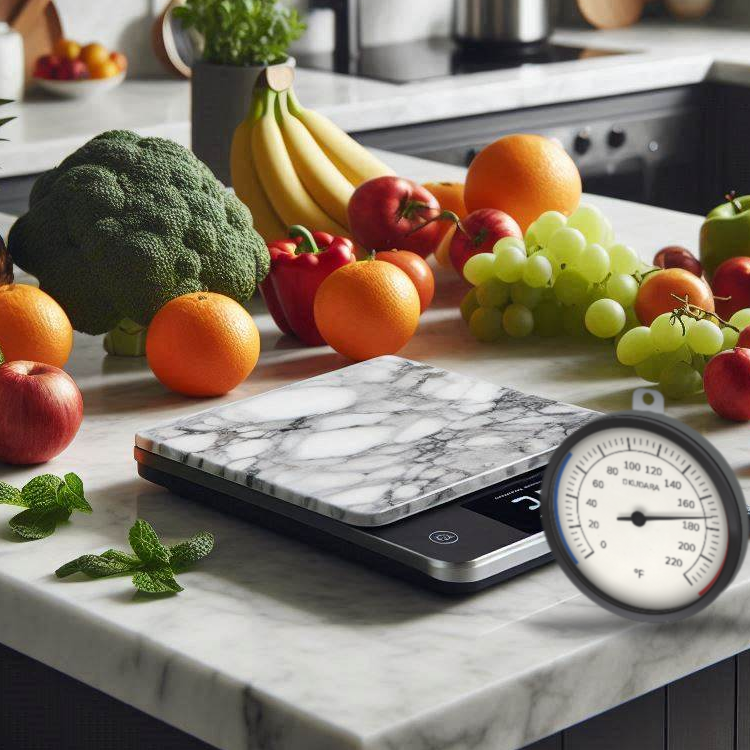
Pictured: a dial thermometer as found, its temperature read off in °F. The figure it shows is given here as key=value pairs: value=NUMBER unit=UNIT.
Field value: value=172 unit=°F
